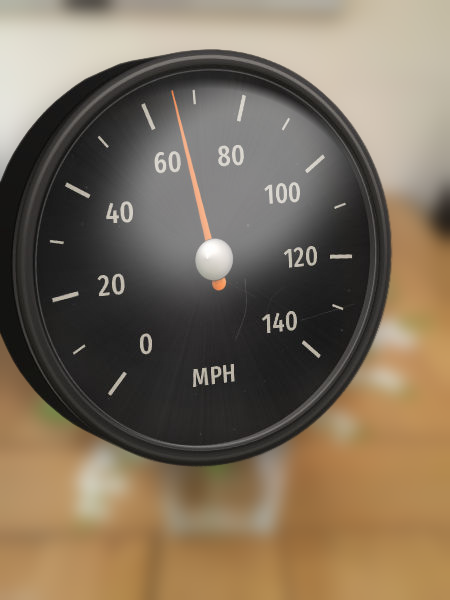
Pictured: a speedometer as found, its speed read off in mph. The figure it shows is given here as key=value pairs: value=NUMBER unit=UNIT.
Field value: value=65 unit=mph
